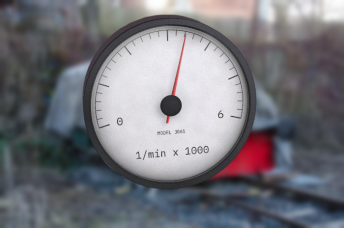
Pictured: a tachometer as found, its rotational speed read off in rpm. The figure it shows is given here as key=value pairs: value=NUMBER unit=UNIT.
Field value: value=3400 unit=rpm
